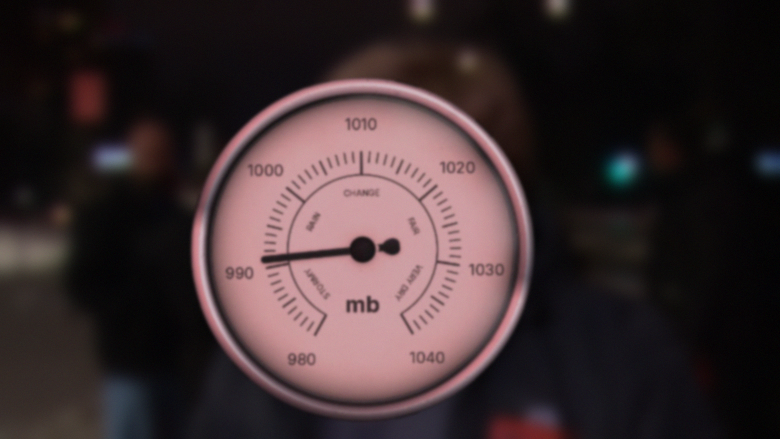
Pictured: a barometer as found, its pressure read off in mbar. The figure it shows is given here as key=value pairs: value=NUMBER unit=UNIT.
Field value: value=991 unit=mbar
